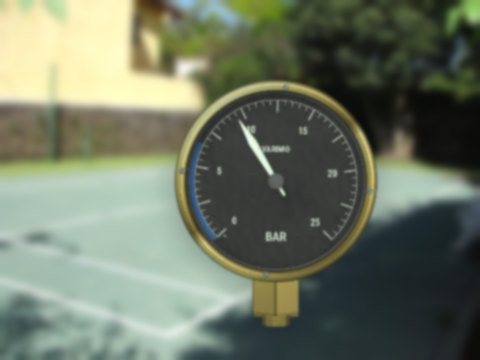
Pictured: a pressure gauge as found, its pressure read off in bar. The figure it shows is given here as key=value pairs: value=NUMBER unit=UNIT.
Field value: value=9.5 unit=bar
